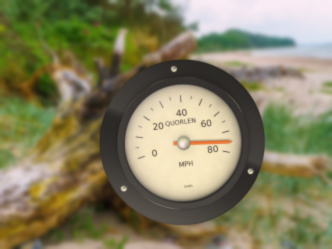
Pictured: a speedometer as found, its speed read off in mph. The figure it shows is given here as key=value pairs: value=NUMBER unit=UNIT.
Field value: value=75 unit=mph
